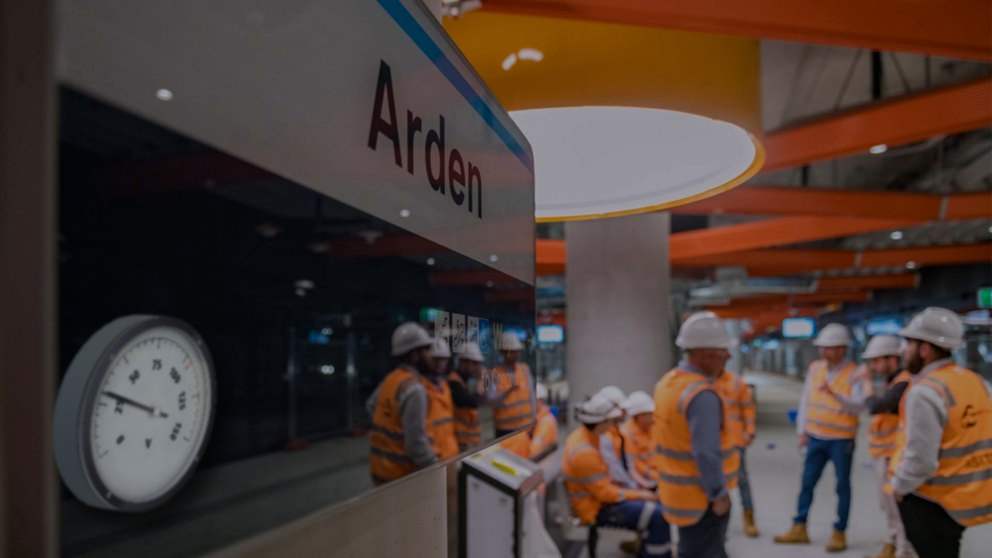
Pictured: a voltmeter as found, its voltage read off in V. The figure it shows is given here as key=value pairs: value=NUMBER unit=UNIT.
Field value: value=30 unit=V
